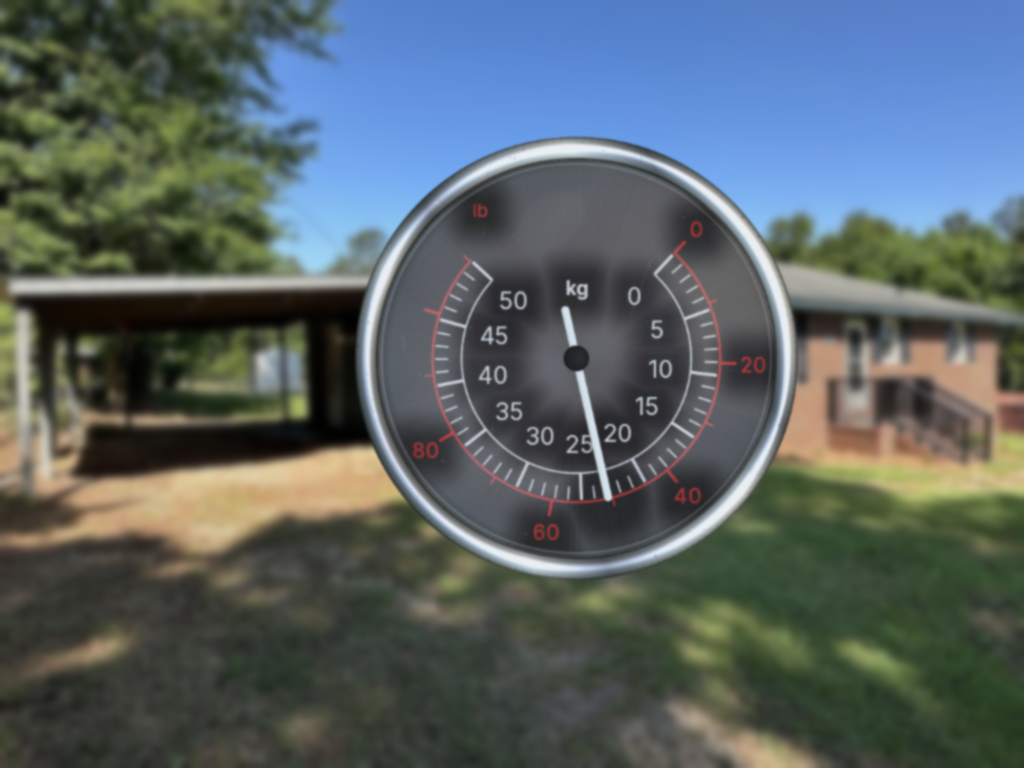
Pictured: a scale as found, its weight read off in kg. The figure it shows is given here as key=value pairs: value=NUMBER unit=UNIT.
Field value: value=23 unit=kg
